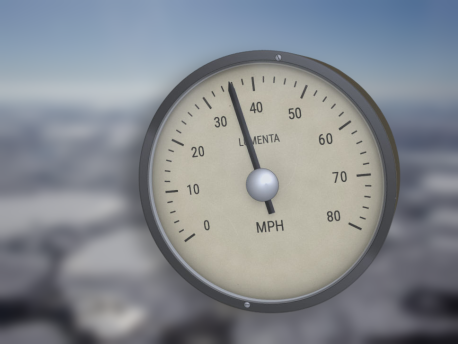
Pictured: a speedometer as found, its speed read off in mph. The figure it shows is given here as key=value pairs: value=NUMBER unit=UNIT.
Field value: value=36 unit=mph
